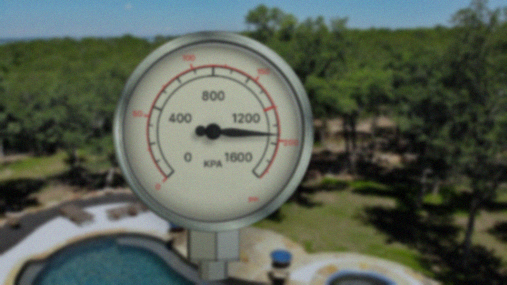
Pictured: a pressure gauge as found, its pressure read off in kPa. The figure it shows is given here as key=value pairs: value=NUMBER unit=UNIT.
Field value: value=1350 unit=kPa
